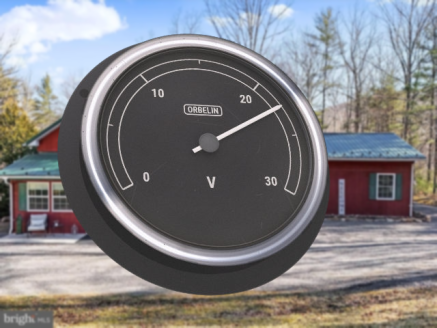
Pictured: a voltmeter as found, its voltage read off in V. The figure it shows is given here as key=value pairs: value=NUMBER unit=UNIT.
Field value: value=22.5 unit=V
